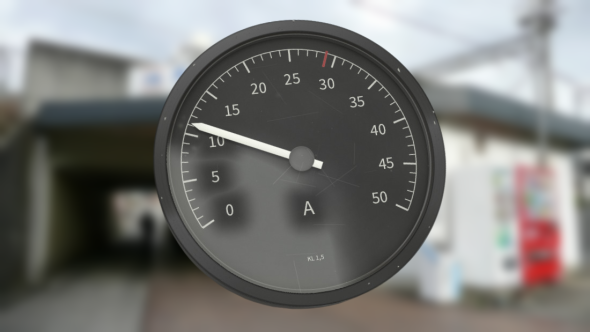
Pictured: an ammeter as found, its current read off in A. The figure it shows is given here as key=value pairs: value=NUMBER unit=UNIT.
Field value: value=11 unit=A
